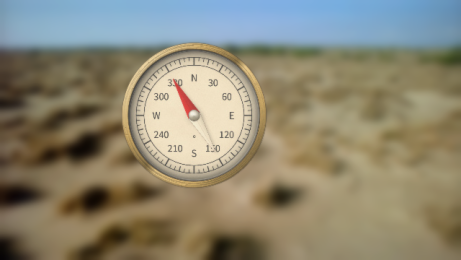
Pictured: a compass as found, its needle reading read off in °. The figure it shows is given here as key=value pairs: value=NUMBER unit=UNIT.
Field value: value=330 unit=°
